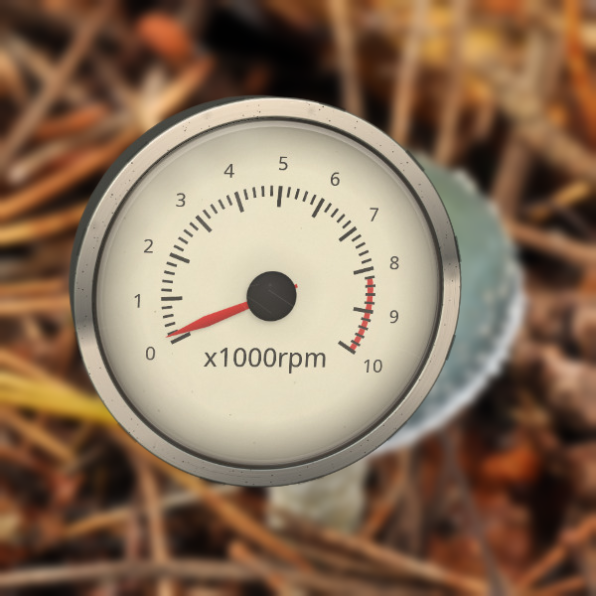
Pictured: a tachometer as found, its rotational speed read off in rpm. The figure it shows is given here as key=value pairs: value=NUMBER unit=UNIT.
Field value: value=200 unit=rpm
